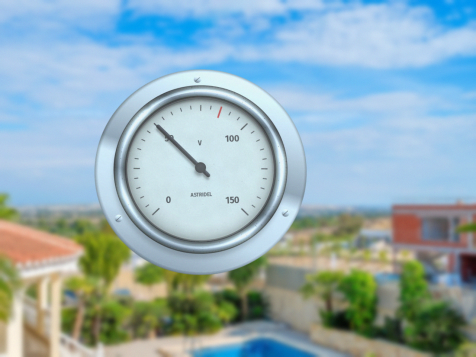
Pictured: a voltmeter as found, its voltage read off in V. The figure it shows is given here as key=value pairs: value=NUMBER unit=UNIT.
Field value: value=50 unit=V
